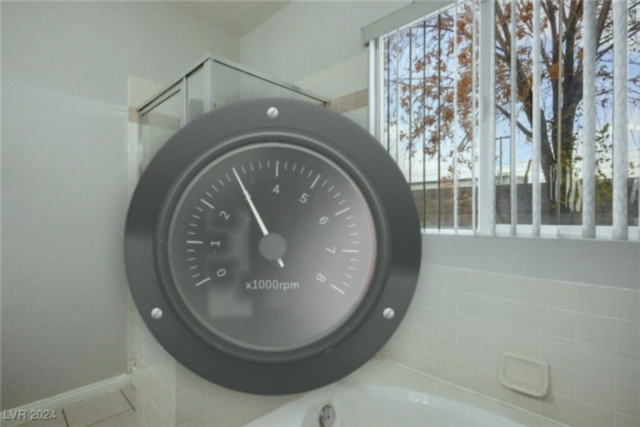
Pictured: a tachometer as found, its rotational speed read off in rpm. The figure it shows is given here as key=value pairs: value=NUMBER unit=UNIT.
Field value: value=3000 unit=rpm
